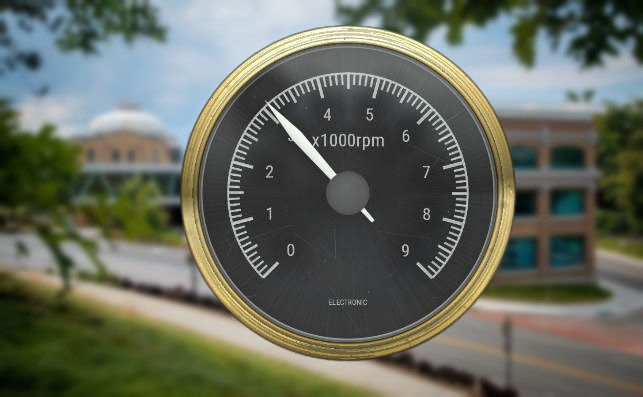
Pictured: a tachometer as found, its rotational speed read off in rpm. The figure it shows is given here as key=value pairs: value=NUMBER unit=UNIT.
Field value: value=3100 unit=rpm
